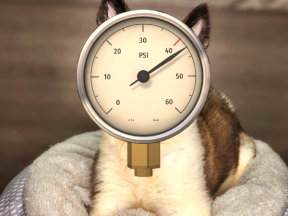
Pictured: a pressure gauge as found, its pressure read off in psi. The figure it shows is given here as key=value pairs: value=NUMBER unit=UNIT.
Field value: value=42.5 unit=psi
